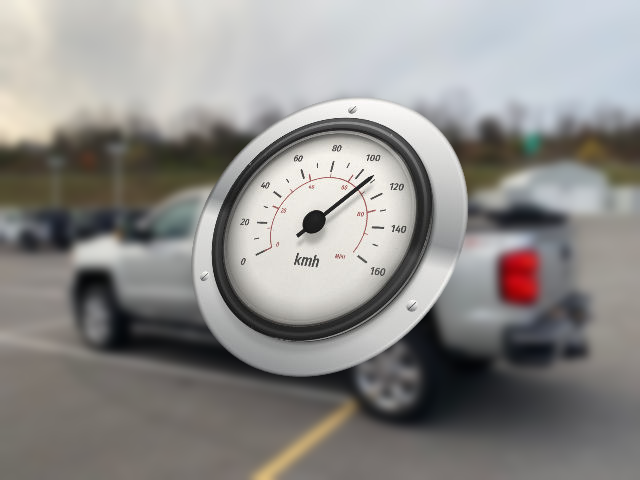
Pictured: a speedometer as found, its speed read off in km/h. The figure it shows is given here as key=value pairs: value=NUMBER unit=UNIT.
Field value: value=110 unit=km/h
